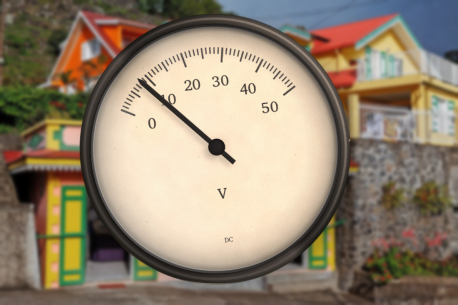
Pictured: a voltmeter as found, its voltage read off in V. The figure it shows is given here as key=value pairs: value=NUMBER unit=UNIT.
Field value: value=8 unit=V
